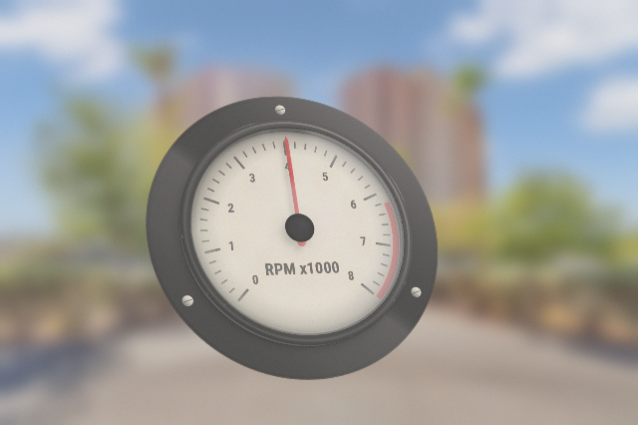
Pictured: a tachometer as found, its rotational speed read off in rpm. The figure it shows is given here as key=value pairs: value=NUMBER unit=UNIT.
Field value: value=4000 unit=rpm
